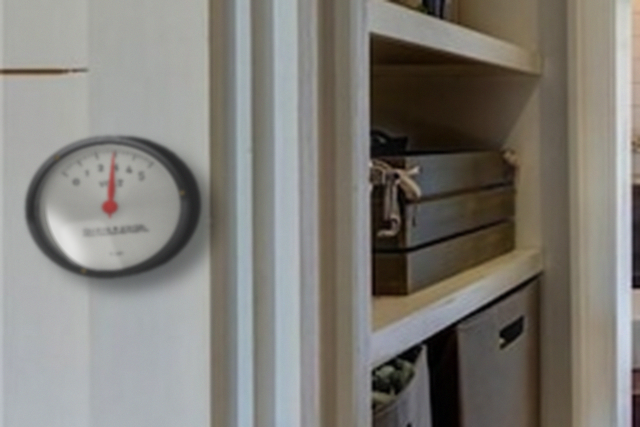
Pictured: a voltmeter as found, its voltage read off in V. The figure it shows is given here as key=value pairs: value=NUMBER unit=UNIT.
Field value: value=3 unit=V
